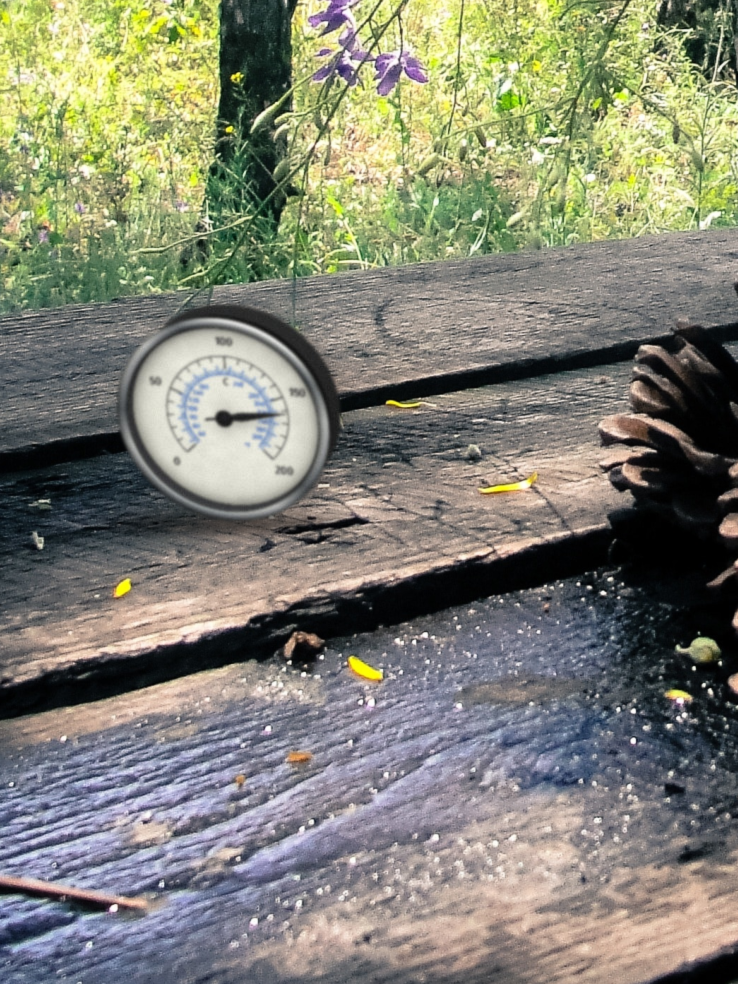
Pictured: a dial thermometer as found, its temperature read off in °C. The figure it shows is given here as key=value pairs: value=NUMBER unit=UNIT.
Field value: value=160 unit=°C
